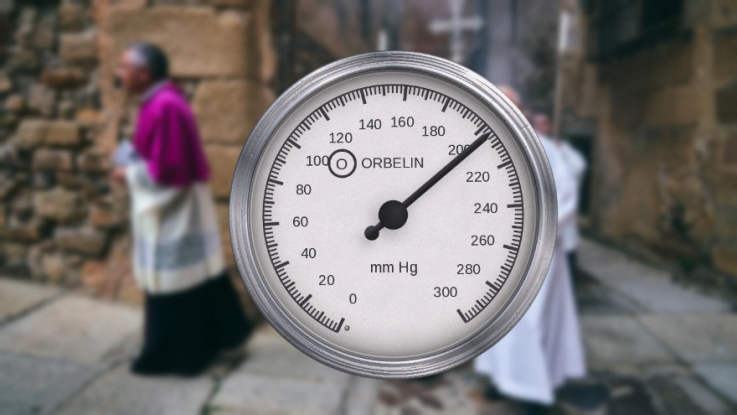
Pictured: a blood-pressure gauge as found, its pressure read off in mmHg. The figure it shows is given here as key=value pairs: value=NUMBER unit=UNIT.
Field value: value=204 unit=mmHg
